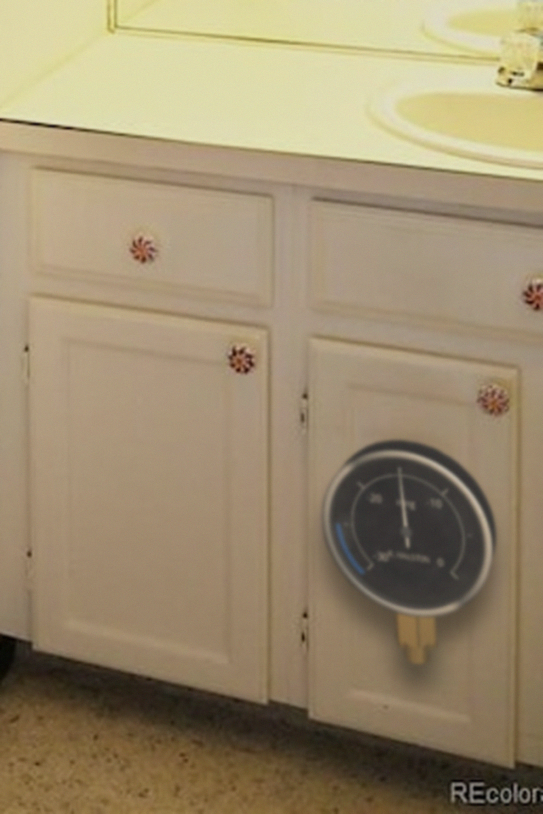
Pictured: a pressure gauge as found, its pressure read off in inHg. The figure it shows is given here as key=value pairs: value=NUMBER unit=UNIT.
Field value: value=-15 unit=inHg
